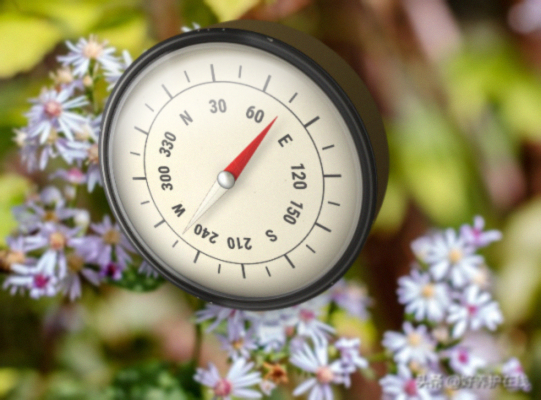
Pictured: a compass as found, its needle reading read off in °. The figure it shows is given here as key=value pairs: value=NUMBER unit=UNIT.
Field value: value=75 unit=°
